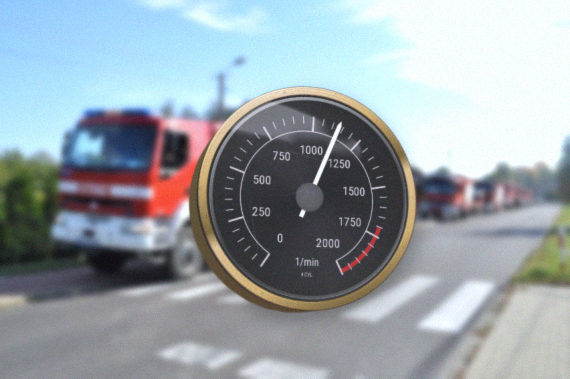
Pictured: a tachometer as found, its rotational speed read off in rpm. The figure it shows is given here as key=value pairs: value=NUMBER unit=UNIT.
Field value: value=1125 unit=rpm
